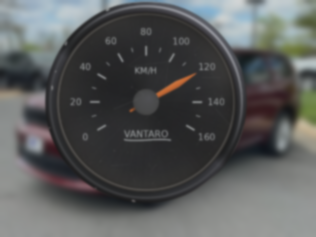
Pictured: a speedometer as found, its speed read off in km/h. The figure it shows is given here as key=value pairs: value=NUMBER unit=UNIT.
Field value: value=120 unit=km/h
